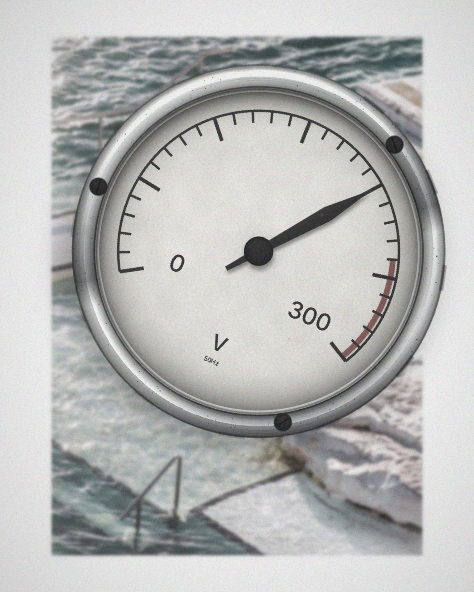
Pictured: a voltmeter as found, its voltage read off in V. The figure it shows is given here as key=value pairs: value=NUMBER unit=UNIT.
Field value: value=200 unit=V
